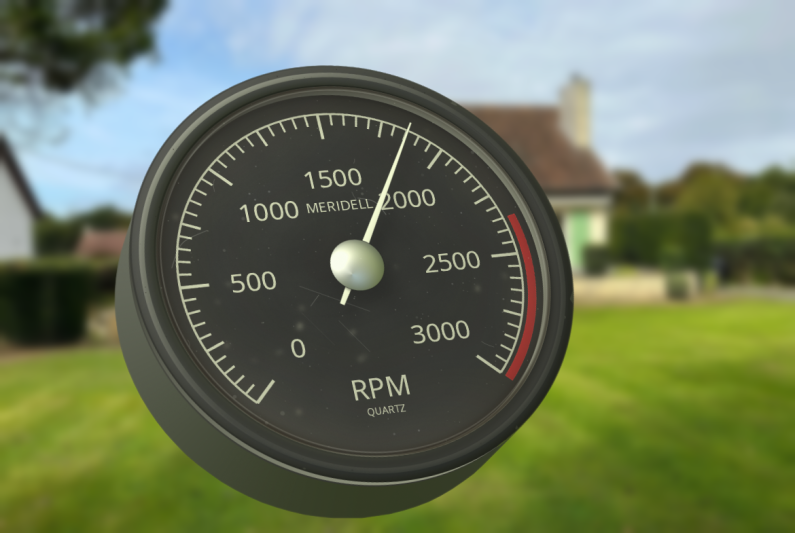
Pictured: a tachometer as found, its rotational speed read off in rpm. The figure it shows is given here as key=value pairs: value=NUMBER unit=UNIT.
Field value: value=1850 unit=rpm
